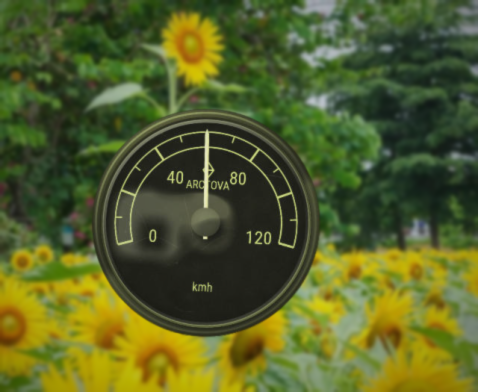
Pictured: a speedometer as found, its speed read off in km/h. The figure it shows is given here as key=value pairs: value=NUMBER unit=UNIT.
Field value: value=60 unit=km/h
